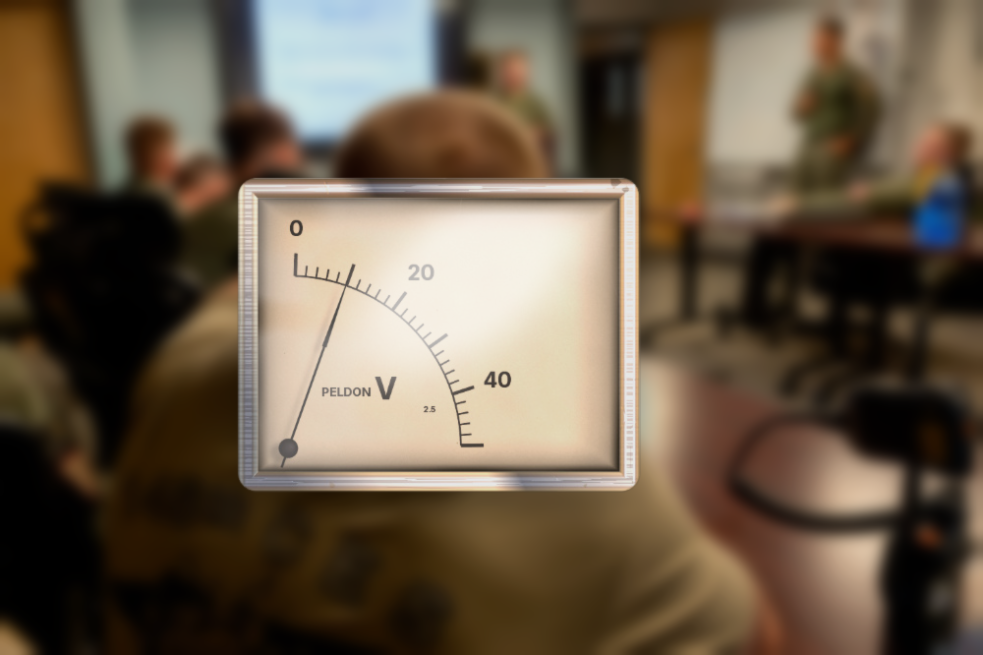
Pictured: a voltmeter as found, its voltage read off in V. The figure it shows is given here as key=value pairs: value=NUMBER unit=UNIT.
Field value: value=10 unit=V
